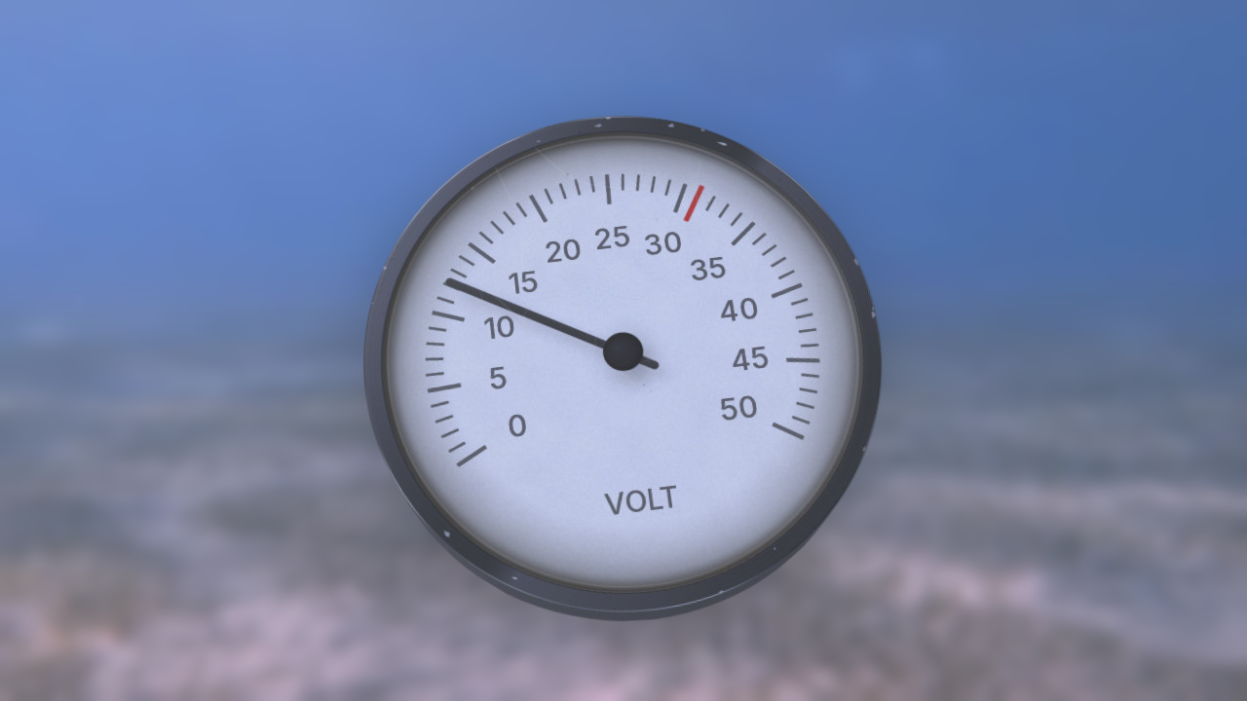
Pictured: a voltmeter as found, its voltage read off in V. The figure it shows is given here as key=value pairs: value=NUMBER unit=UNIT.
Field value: value=12 unit=V
